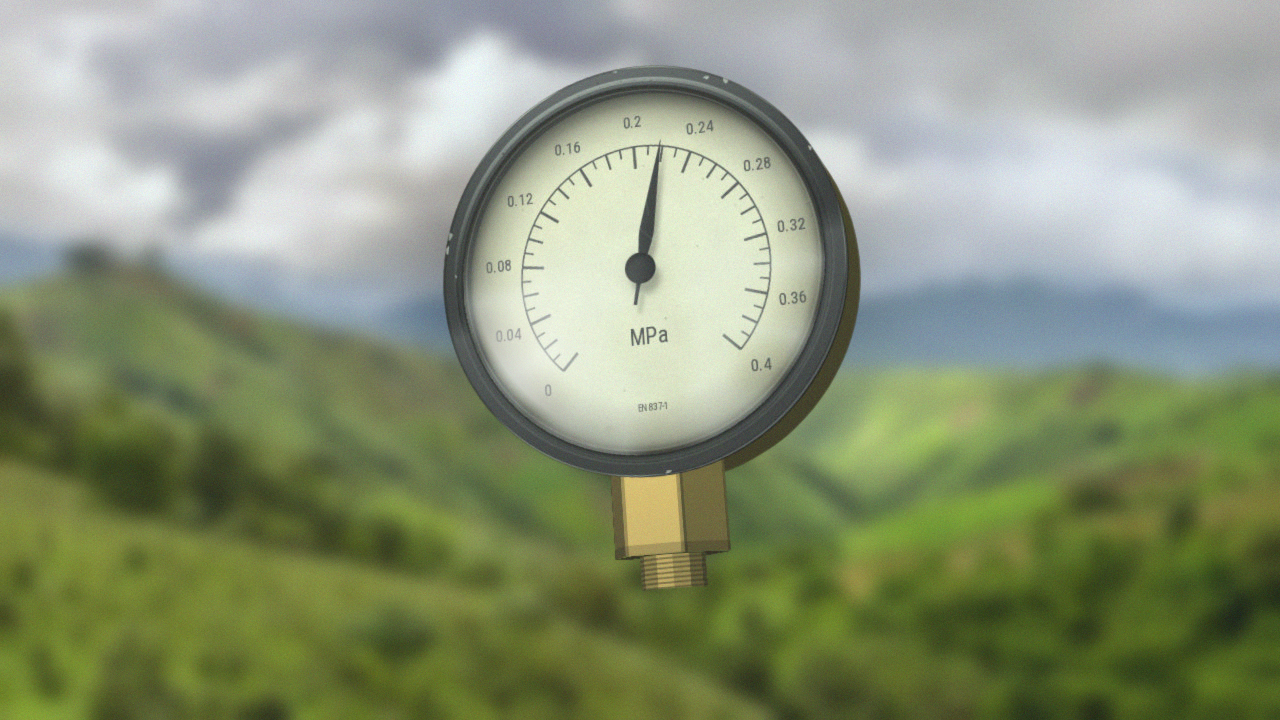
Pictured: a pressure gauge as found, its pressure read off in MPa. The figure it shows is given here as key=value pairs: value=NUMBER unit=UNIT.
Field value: value=0.22 unit=MPa
